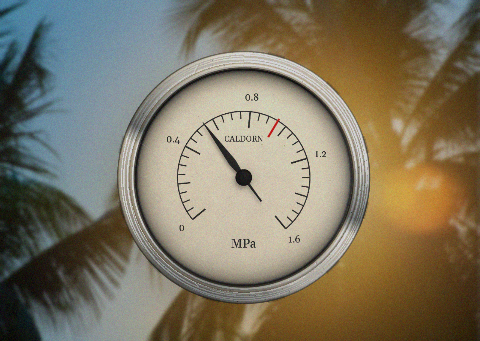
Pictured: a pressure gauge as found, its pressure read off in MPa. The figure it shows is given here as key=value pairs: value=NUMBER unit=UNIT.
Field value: value=0.55 unit=MPa
